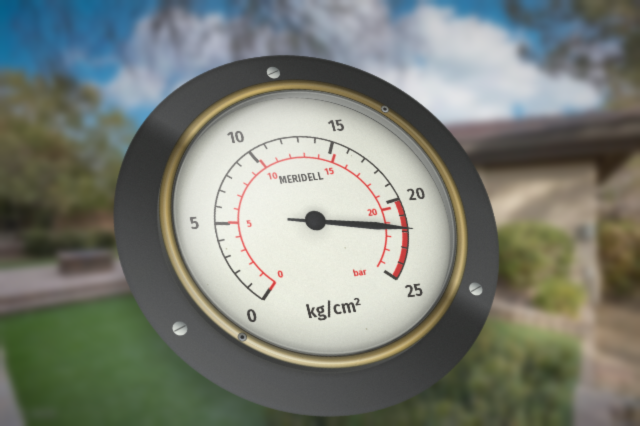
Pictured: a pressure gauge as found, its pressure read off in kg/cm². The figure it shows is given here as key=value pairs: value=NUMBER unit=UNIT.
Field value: value=22 unit=kg/cm²
